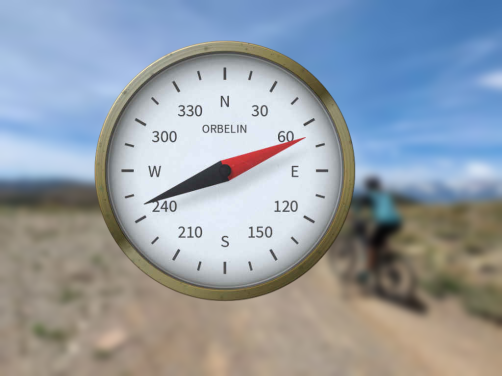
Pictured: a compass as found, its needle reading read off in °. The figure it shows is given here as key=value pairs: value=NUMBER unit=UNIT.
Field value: value=67.5 unit=°
